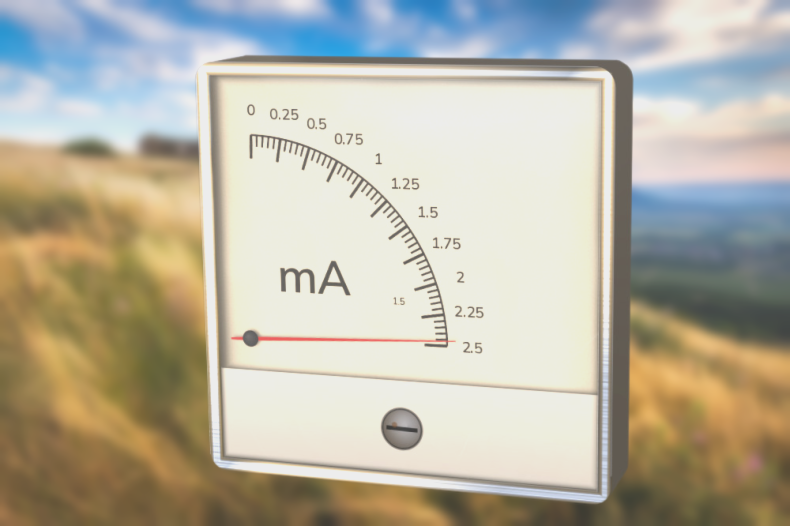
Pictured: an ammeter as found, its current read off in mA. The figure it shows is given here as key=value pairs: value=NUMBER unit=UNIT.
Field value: value=2.45 unit=mA
